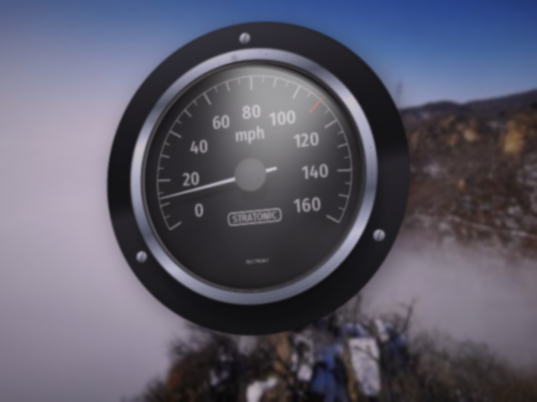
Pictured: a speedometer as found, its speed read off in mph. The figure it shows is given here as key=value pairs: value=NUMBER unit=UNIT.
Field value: value=12.5 unit=mph
